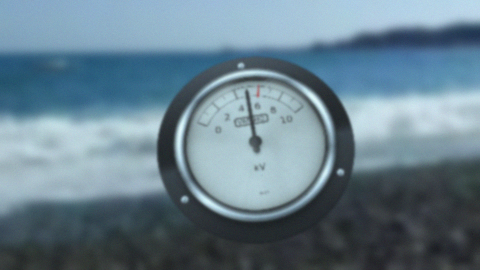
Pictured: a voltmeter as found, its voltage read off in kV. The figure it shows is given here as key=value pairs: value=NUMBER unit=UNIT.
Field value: value=5 unit=kV
